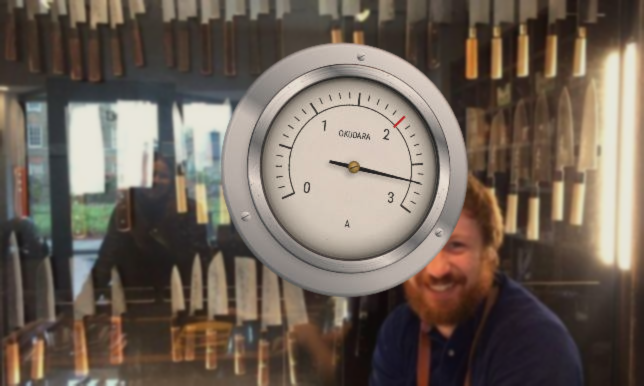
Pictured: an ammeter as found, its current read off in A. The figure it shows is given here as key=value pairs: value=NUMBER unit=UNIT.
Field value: value=2.7 unit=A
